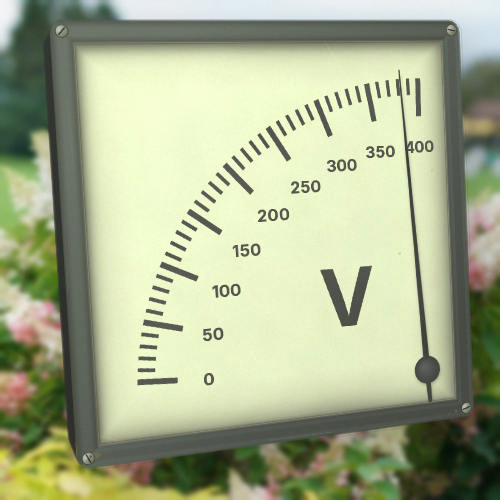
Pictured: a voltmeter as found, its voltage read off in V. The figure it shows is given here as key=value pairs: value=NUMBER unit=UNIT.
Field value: value=380 unit=V
